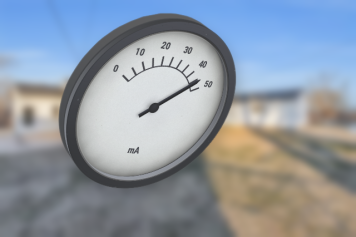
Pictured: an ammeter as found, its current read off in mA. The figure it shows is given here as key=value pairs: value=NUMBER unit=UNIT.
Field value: value=45 unit=mA
